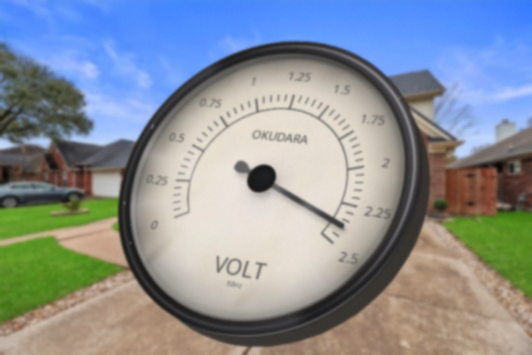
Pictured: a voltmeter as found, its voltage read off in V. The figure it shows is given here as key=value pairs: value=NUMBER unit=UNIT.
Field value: value=2.4 unit=V
